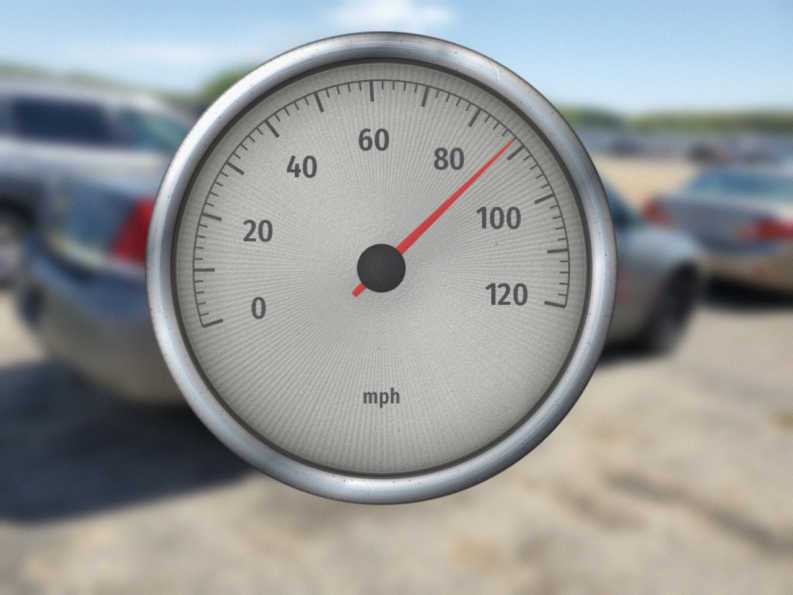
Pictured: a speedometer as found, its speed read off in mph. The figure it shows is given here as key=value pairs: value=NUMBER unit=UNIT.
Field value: value=88 unit=mph
